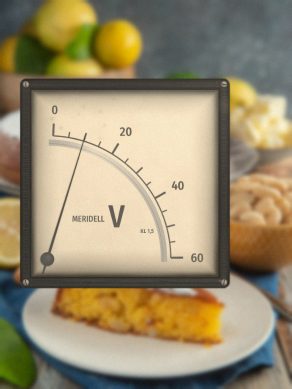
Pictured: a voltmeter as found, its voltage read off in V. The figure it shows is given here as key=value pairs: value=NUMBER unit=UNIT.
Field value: value=10 unit=V
